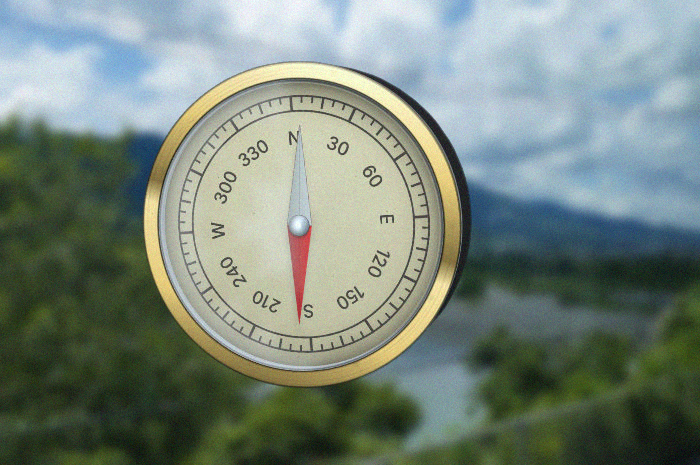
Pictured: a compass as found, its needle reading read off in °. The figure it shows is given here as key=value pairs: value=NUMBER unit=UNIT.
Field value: value=185 unit=°
